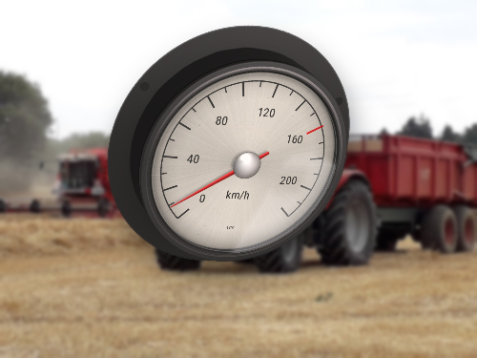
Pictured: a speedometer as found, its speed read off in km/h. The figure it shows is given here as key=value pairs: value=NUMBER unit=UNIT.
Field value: value=10 unit=km/h
